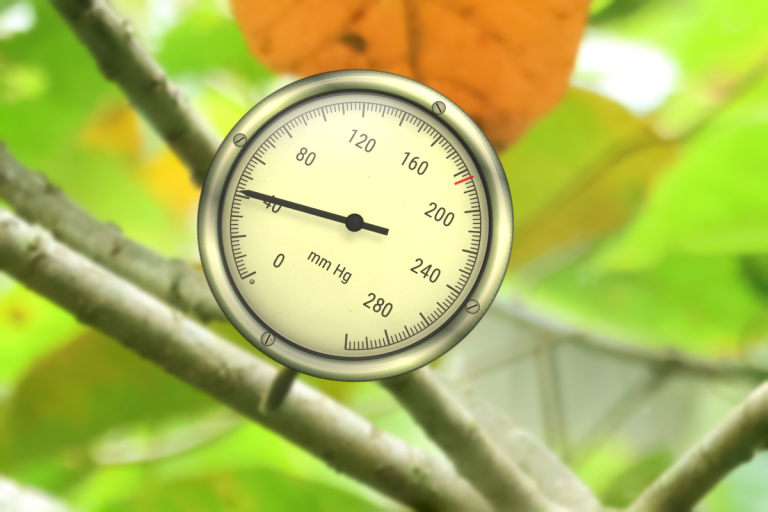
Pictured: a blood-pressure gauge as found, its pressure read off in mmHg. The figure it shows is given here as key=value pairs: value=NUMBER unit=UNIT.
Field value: value=42 unit=mmHg
